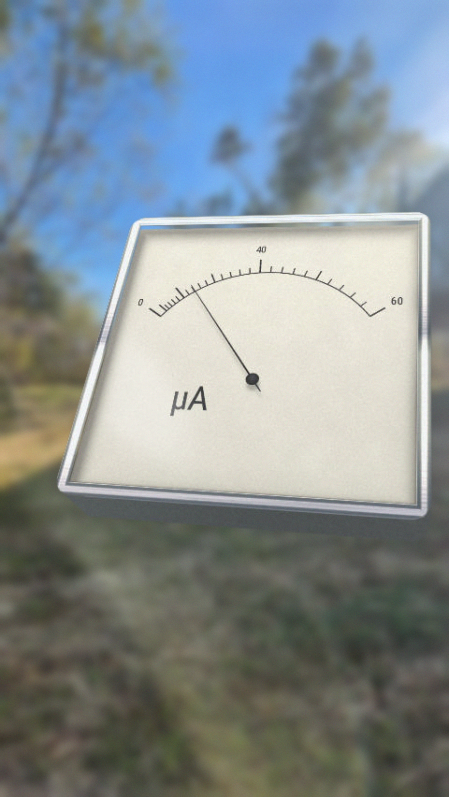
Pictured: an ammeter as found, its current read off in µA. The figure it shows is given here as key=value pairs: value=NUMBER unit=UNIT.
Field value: value=24 unit=µA
